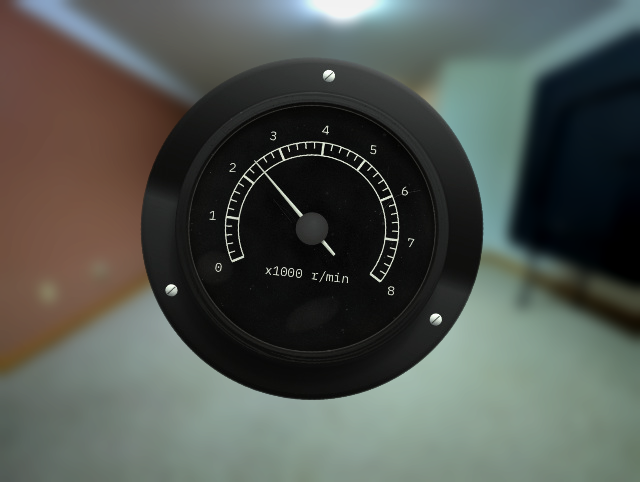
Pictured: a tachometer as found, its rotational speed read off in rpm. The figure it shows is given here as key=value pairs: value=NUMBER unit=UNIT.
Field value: value=2400 unit=rpm
